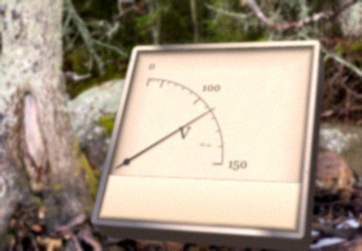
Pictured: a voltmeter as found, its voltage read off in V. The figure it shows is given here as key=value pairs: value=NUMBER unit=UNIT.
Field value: value=115 unit=V
